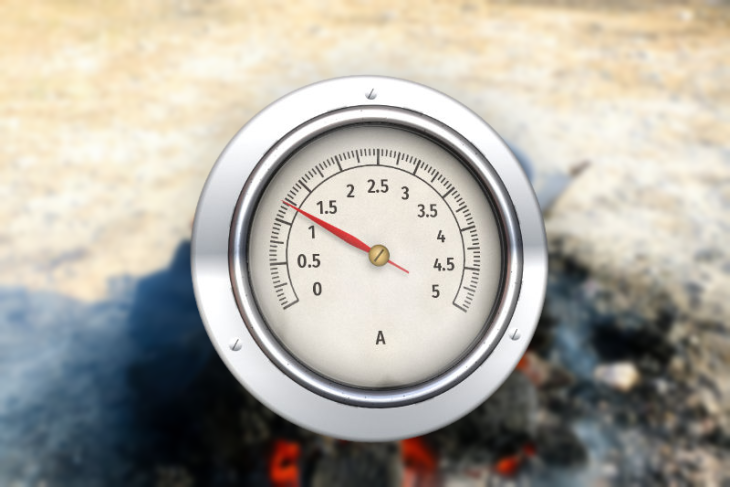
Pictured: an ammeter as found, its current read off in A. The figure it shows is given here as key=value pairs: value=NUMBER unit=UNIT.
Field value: value=1.2 unit=A
